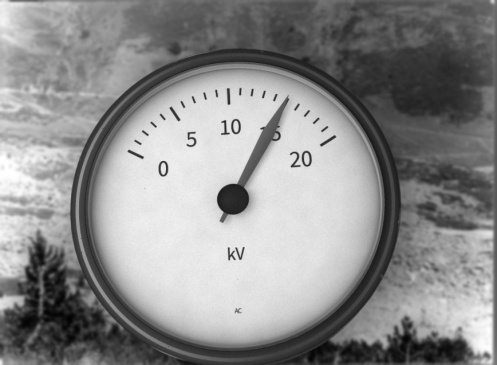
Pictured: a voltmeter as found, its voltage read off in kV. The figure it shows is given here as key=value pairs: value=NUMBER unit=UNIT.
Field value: value=15 unit=kV
